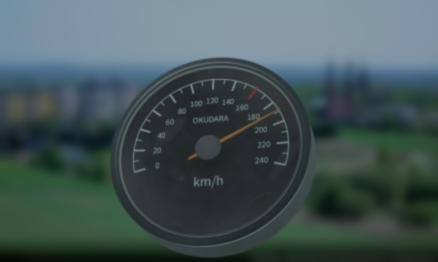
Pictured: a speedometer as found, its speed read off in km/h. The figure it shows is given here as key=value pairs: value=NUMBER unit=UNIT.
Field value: value=190 unit=km/h
